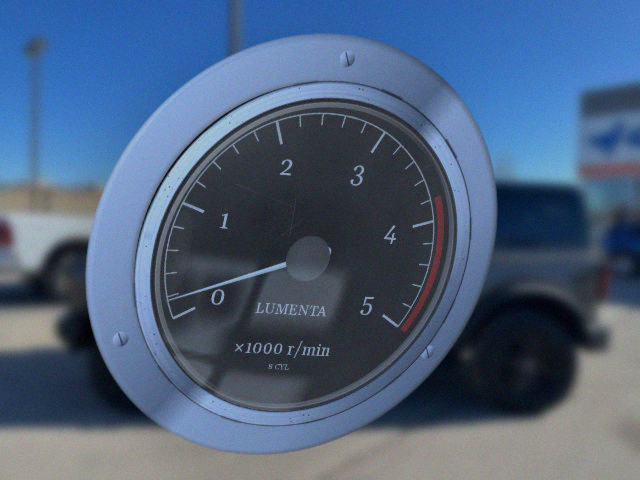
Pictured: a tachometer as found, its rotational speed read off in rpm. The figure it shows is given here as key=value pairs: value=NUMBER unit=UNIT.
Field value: value=200 unit=rpm
